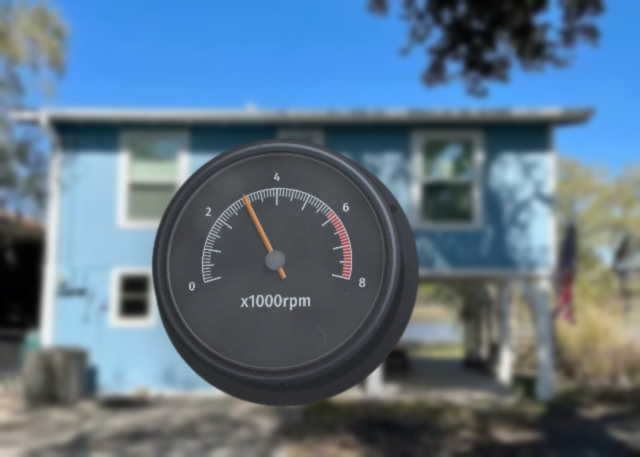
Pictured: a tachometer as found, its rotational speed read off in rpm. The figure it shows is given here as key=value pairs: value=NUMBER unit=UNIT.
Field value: value=3000 unit=rpm
